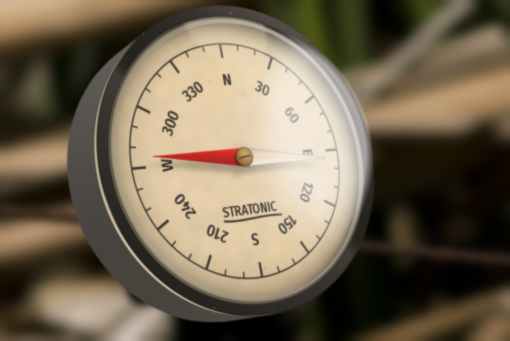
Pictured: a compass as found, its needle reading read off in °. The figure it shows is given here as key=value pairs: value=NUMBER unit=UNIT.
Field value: value=275 unit=°
